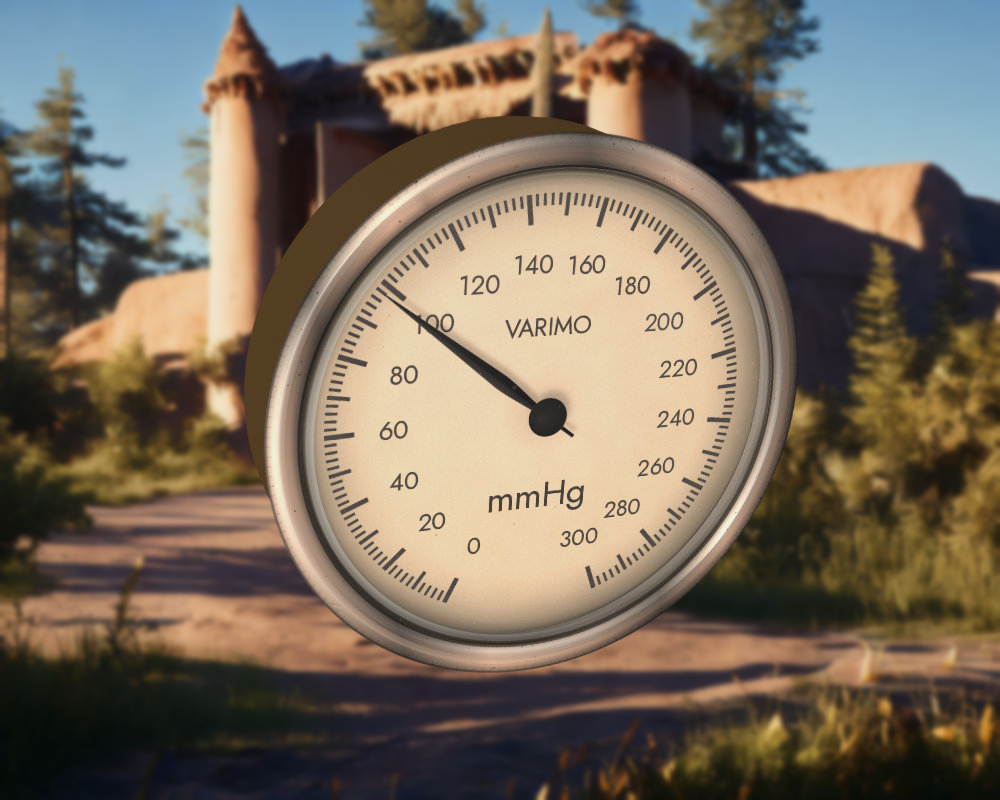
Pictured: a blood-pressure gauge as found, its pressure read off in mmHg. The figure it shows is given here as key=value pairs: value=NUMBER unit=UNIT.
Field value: value=98 unit=mmHg
